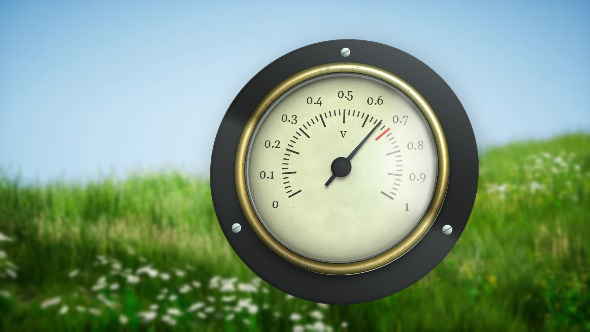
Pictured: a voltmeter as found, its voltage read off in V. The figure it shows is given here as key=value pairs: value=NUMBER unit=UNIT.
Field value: value=0.66 unit=V
